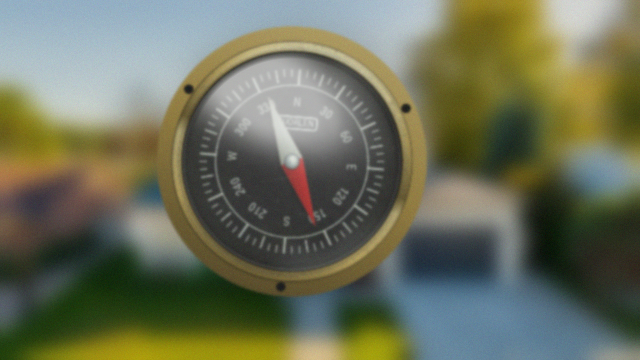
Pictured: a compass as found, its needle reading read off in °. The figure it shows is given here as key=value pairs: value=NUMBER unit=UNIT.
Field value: value=155 unit=°
